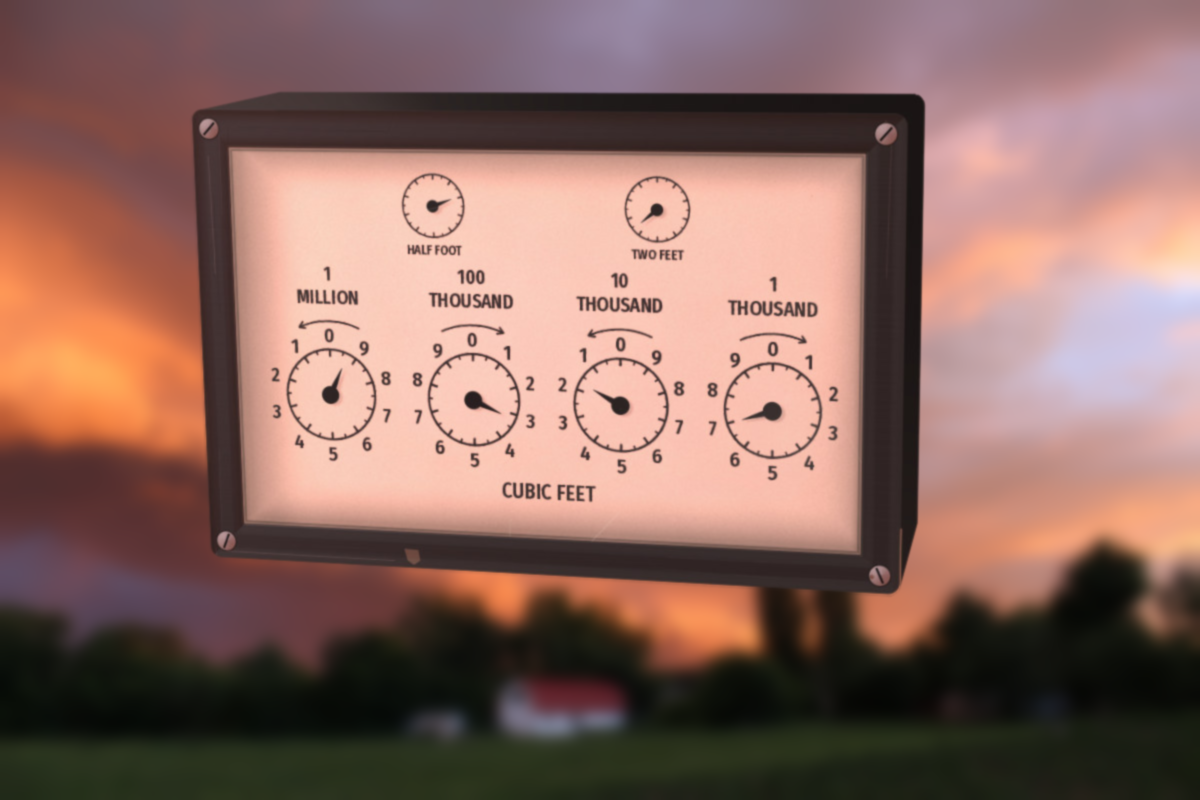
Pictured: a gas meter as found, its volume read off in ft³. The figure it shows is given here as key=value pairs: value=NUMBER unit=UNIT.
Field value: value=931700 unit=ft³
